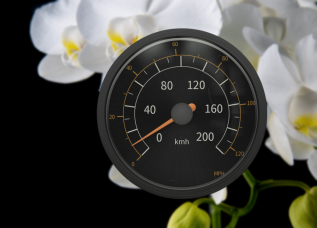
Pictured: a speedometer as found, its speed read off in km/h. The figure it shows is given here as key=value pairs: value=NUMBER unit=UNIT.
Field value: value=10 unit=km/h
